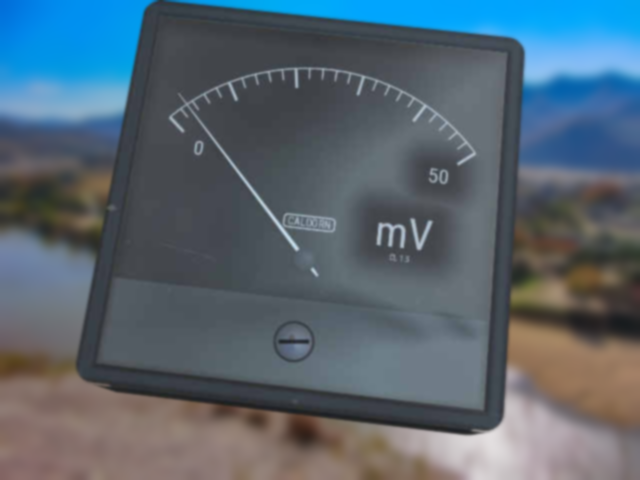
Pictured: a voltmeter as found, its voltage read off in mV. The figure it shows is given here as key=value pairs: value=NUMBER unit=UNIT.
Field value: value=3 unit=mV
